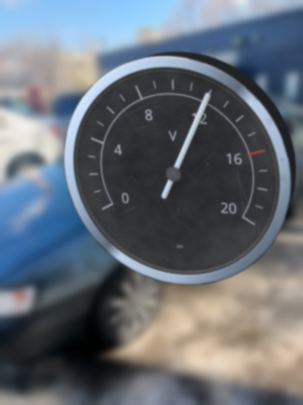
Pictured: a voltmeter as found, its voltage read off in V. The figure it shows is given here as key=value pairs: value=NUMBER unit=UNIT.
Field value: value=12 unit=V
